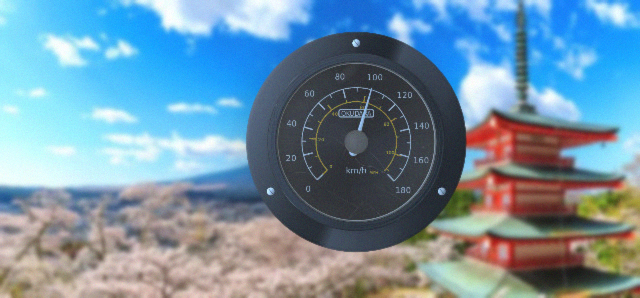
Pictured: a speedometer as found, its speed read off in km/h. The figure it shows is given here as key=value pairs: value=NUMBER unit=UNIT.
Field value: value=100 unit=km/h
